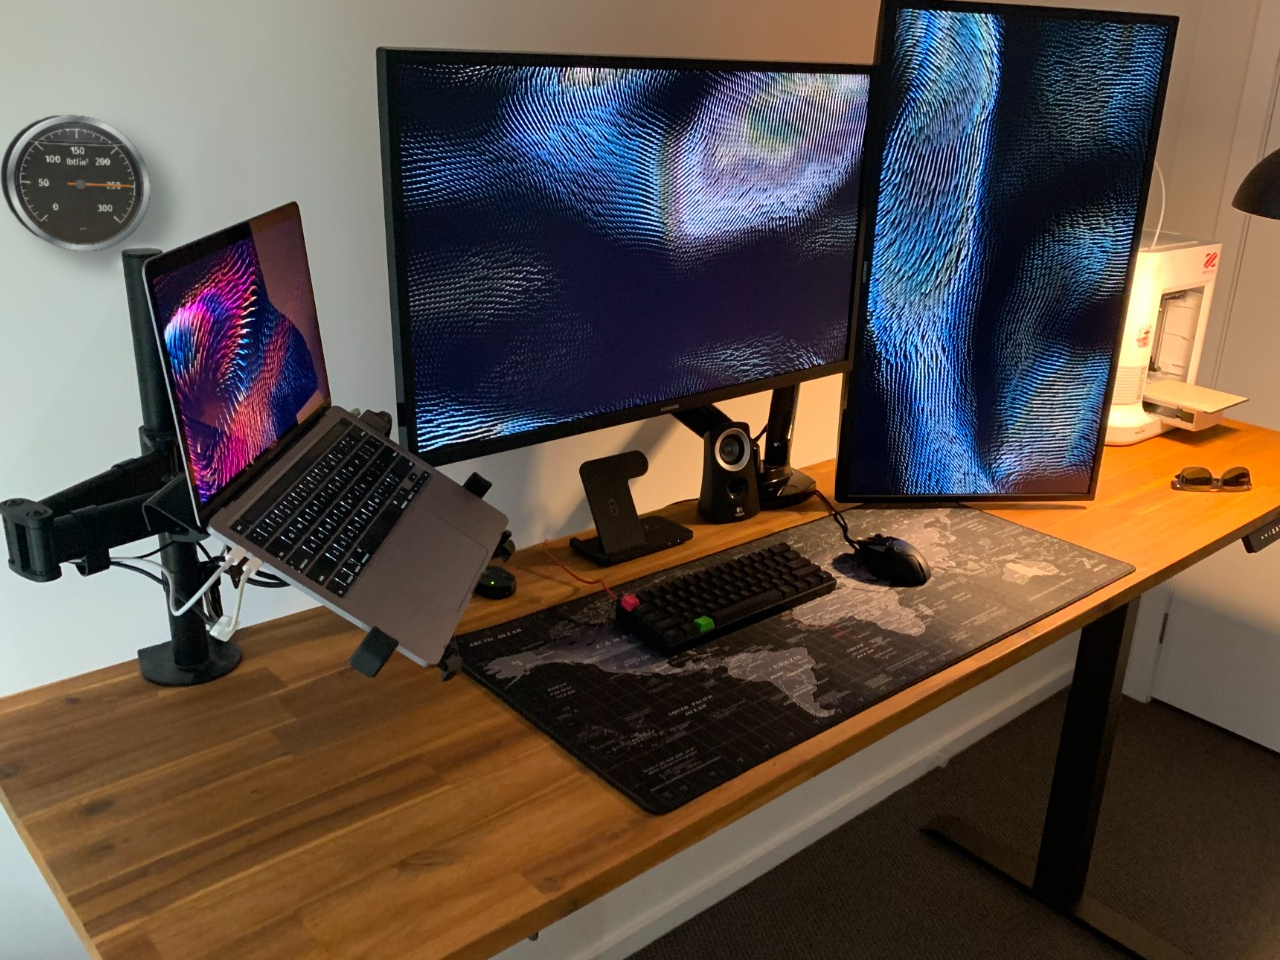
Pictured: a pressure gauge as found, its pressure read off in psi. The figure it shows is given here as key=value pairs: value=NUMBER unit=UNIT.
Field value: value=250 unit=psi
